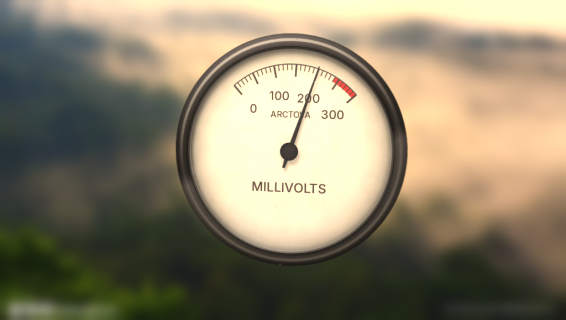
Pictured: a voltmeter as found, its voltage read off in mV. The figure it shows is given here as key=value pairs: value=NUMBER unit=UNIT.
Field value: value=200 unit=mV
